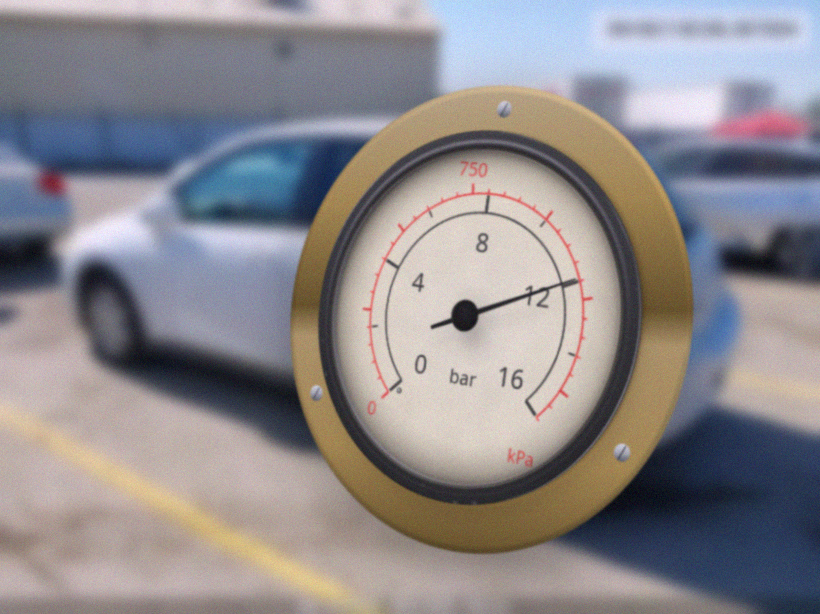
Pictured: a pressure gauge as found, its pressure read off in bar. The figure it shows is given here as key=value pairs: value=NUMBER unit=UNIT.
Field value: value=12 unit=bar
